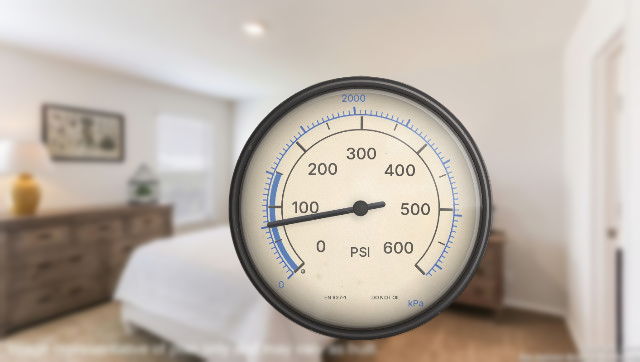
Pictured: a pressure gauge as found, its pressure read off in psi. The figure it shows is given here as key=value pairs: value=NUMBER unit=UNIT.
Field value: value=75 unit=psi
